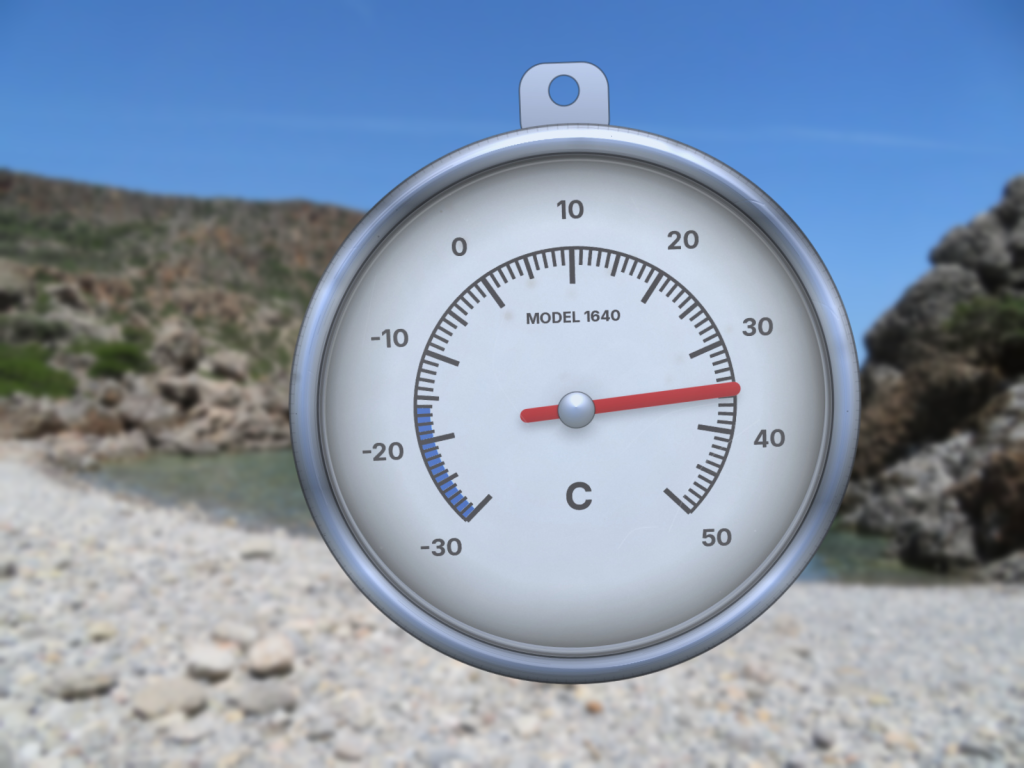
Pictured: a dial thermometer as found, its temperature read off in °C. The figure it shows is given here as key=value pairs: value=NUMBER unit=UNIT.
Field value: value=35 unit=°C
